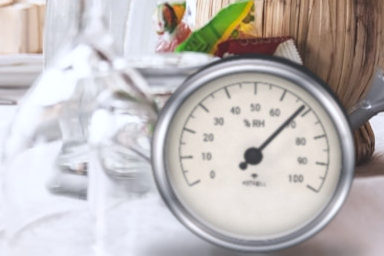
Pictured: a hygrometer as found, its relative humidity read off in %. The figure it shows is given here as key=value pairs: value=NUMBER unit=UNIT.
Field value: value=67.5 unit=%
